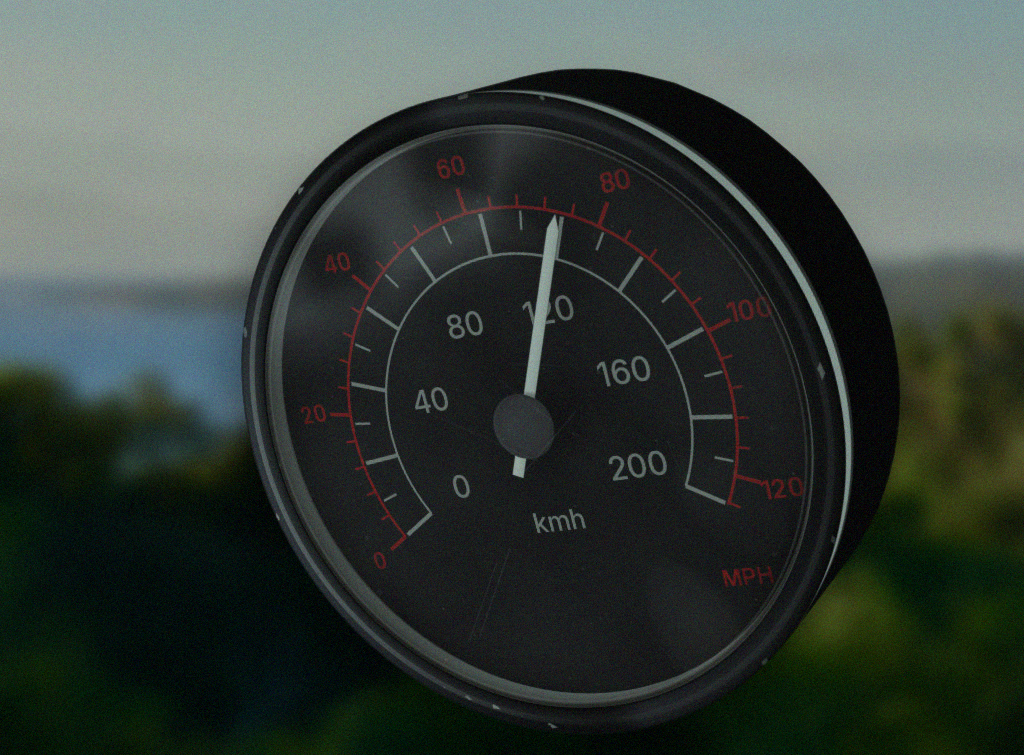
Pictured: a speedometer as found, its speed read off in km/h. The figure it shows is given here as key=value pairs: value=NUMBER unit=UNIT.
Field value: value=120 unit=km/h
